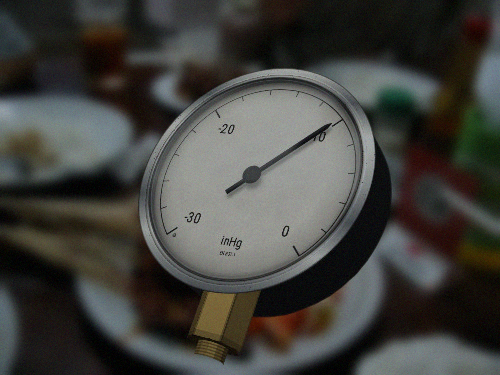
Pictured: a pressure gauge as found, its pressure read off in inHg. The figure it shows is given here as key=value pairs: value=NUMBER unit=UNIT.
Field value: value=-10 unit=inHg
